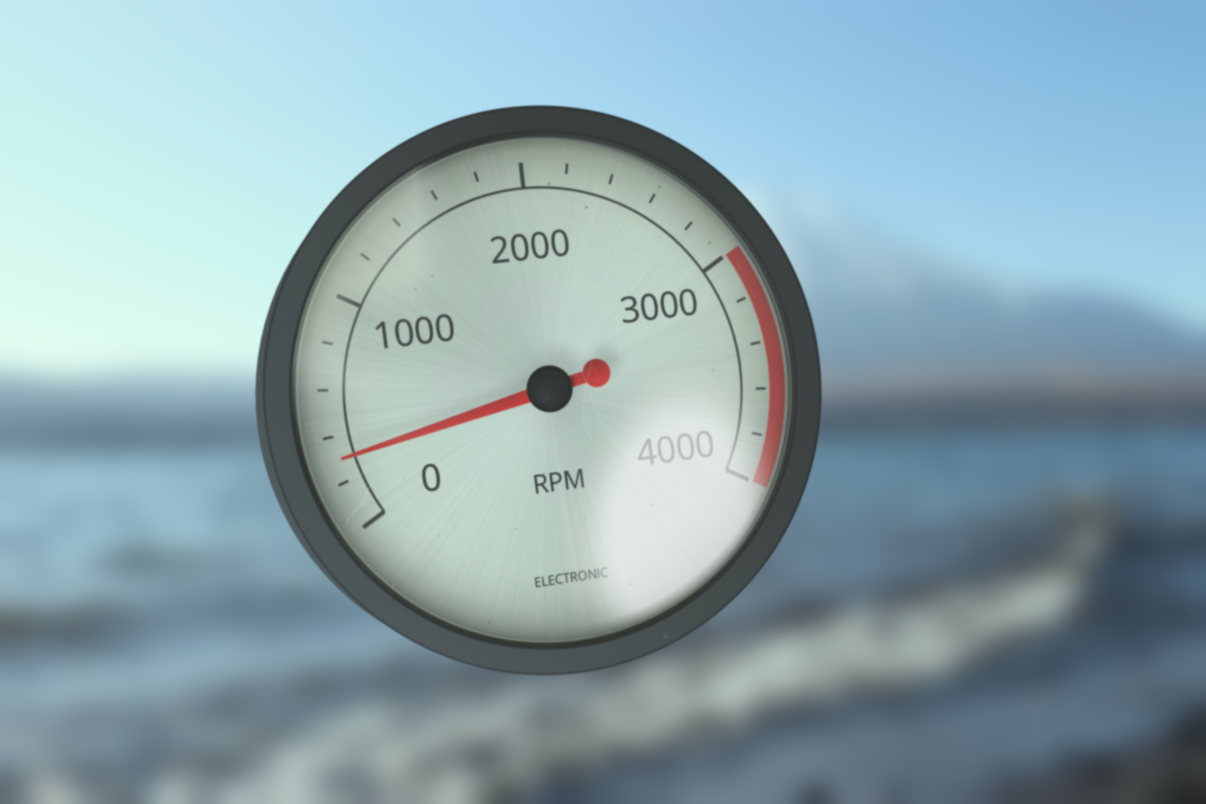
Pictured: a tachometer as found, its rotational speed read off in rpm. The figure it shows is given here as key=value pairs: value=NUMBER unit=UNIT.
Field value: value=300 unit=rpm
